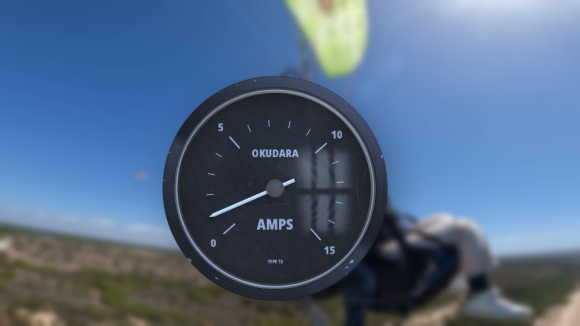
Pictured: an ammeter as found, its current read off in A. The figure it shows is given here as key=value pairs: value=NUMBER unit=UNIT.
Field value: value=1 unit=A
